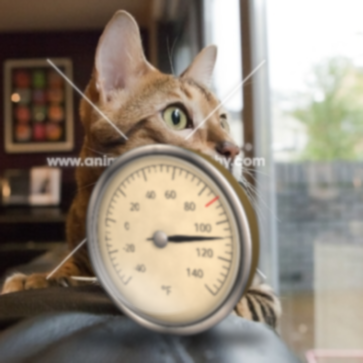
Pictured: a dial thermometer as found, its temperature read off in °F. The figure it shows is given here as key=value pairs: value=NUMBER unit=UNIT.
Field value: value=108 unit=°F
